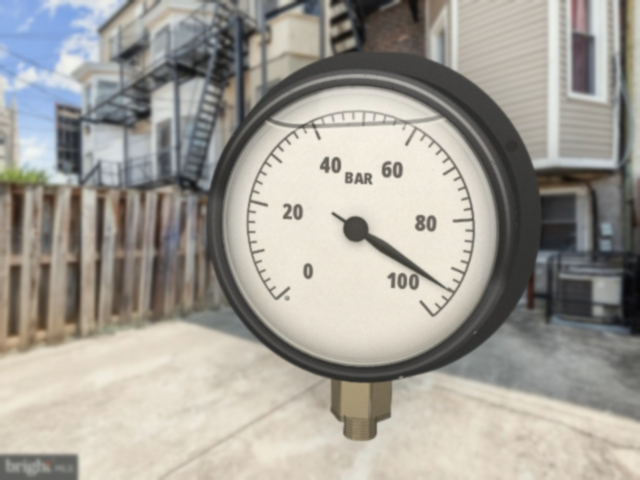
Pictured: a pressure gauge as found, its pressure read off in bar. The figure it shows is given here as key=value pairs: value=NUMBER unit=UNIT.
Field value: value=94 unit=bar
